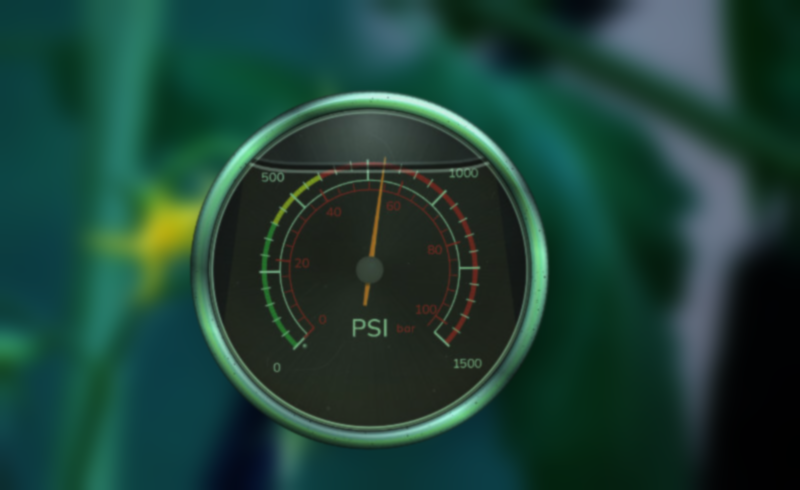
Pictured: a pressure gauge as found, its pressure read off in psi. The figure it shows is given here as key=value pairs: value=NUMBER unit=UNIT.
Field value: value=800 unit=psi
